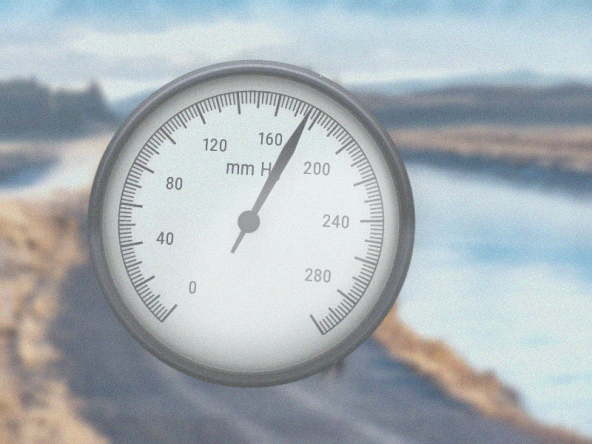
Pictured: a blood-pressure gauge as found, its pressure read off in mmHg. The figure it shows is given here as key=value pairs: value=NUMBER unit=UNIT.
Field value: value=176 unit=mmHg
